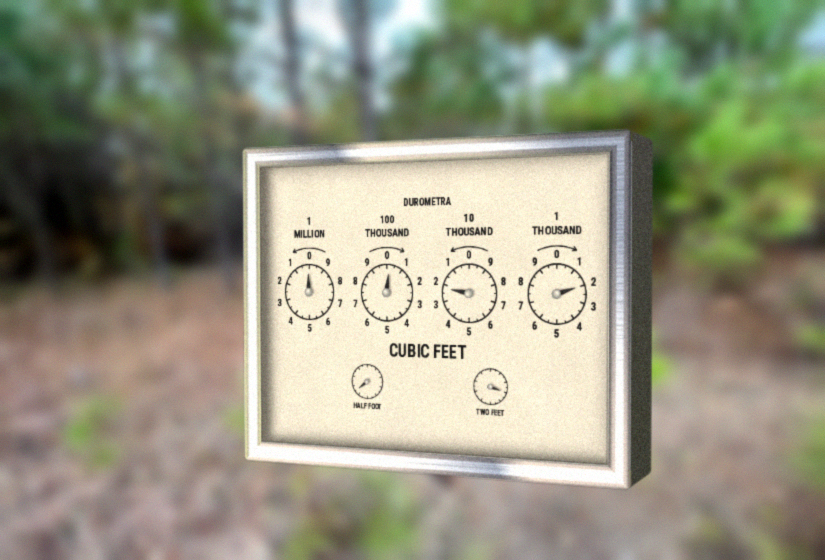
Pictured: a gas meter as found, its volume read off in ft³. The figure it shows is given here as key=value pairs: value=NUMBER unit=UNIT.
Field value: value=2200 unit=ft³
